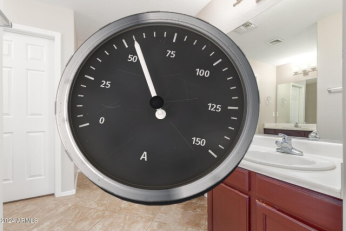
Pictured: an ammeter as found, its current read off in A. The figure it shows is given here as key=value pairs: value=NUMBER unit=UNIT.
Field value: value=55 unit=A
